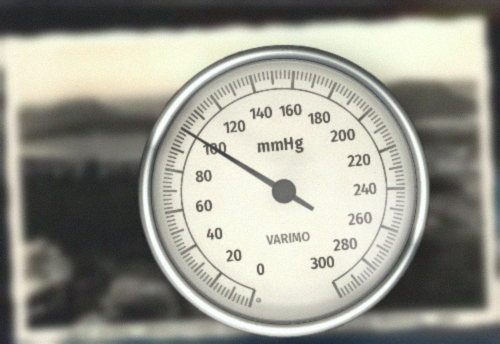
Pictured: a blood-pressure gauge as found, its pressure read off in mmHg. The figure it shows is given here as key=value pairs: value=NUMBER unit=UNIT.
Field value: value=100 unit=mmHg
